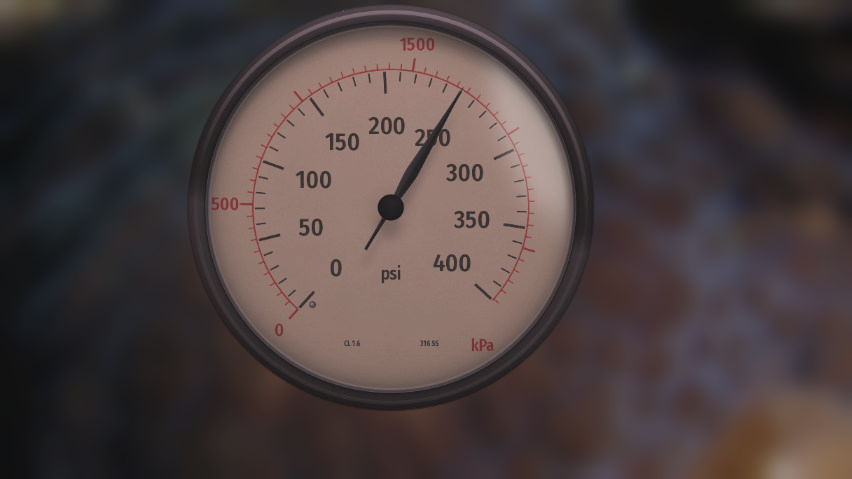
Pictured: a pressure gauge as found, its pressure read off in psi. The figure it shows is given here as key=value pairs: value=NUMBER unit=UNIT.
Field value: value=250 unit=psi
